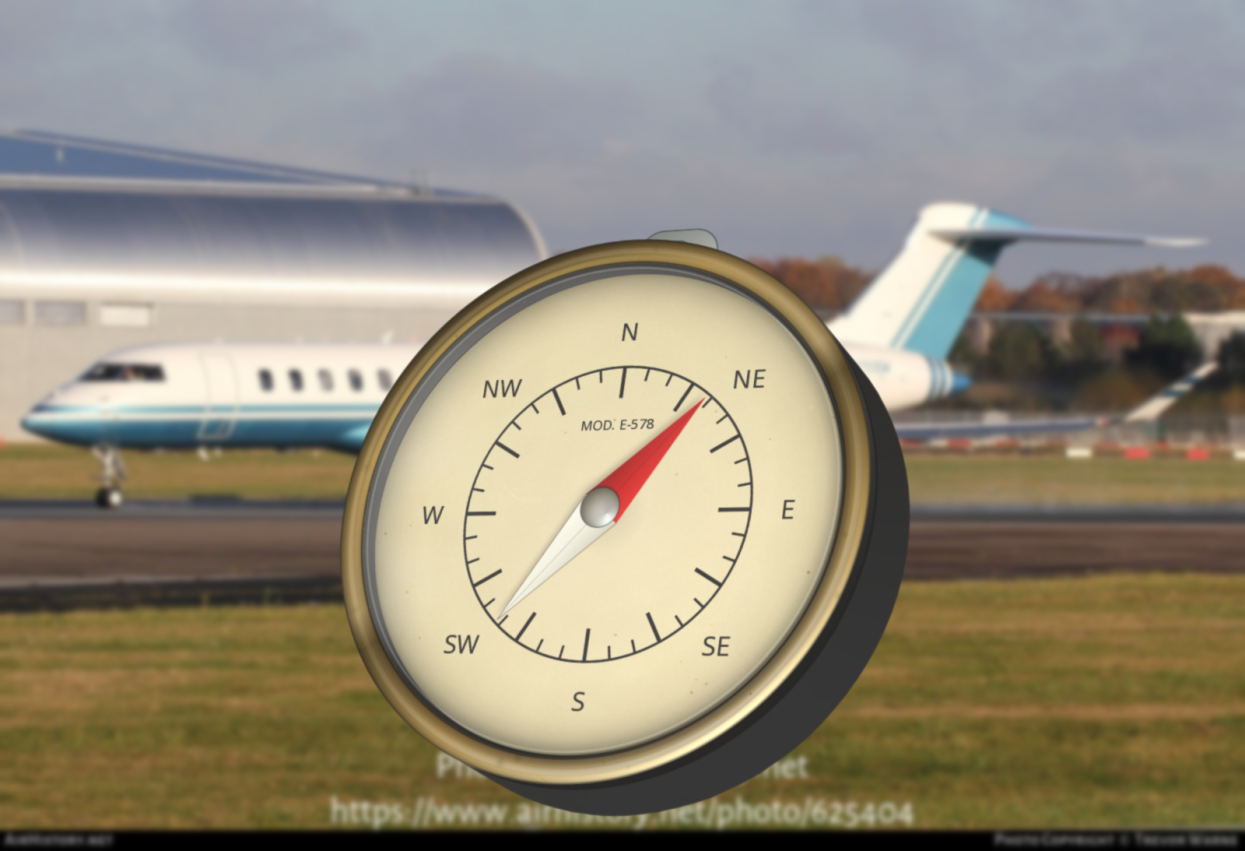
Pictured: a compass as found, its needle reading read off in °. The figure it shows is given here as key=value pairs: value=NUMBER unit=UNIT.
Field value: value=40 unit=°
